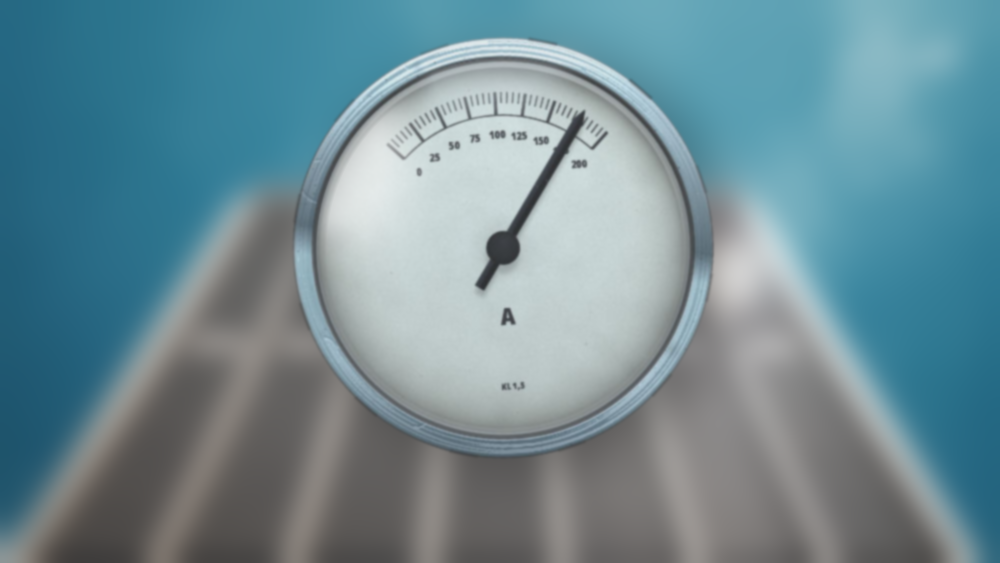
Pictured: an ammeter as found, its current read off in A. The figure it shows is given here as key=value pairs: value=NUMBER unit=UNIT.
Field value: value=175 unit=A
